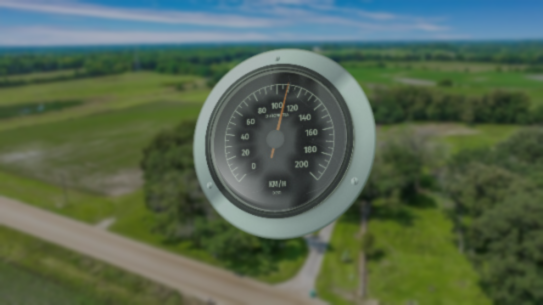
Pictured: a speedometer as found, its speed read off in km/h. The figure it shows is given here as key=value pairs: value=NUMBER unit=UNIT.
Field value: value=110 unit=km/h
